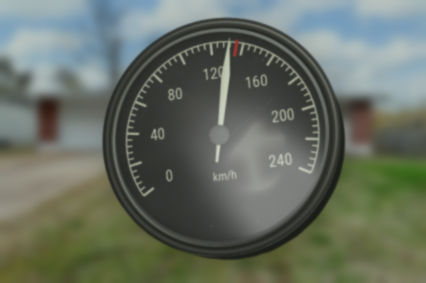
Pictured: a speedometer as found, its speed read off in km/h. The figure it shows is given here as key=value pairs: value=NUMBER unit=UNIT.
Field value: value=132 unit=km/h
